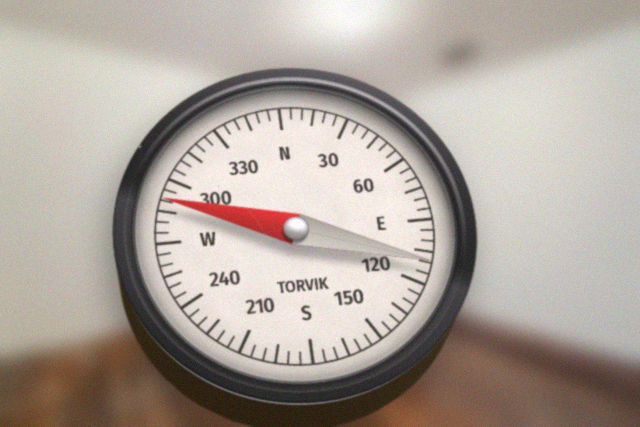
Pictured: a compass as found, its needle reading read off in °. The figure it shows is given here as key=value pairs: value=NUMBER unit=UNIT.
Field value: value=290 unit=°
